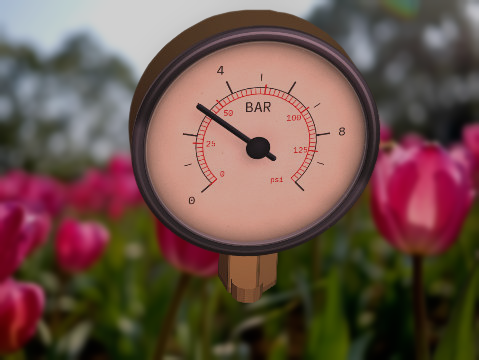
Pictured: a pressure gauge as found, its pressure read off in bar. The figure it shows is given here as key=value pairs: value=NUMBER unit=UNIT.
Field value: value=3 unit=bar
